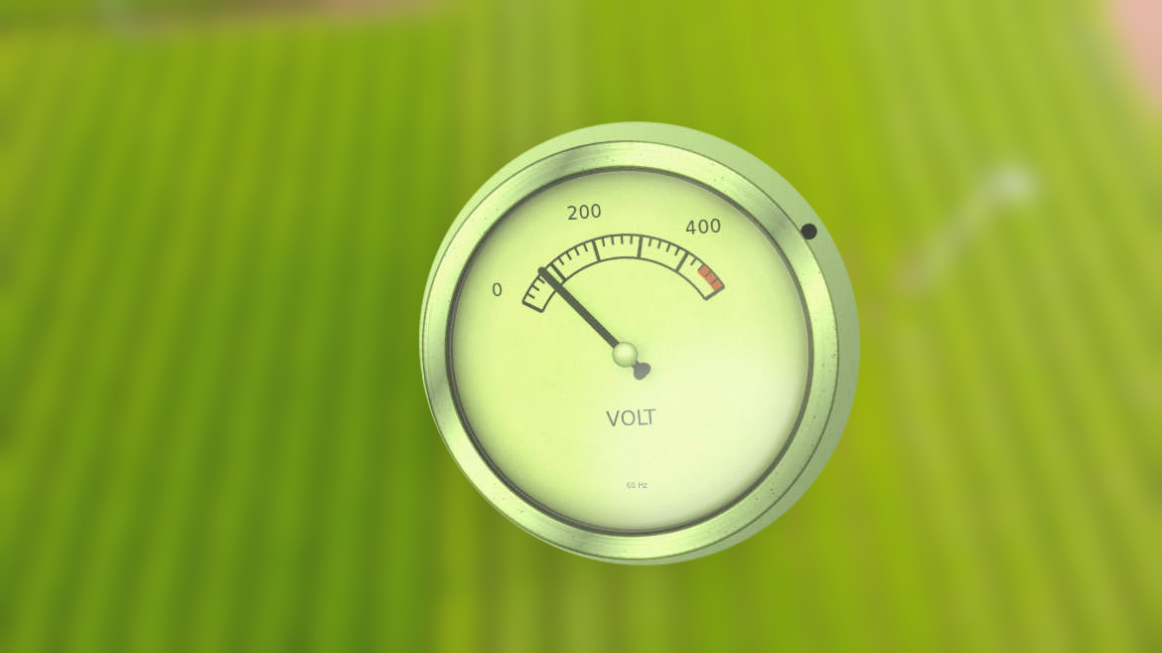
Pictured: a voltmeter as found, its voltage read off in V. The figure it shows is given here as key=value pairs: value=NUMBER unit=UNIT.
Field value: value=80 unit=V
